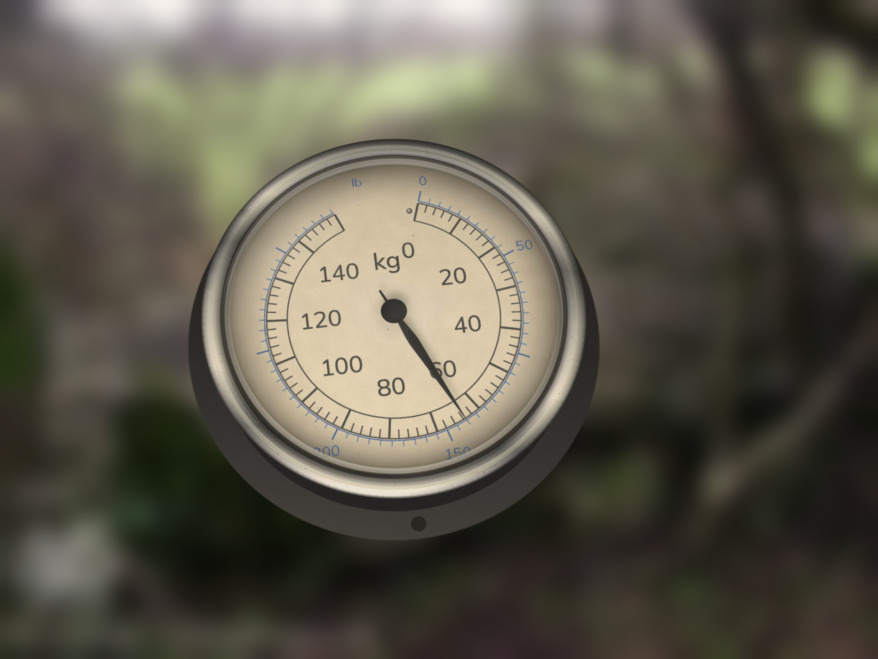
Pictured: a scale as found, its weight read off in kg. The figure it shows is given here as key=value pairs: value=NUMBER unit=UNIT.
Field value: value=64 unit=kg
